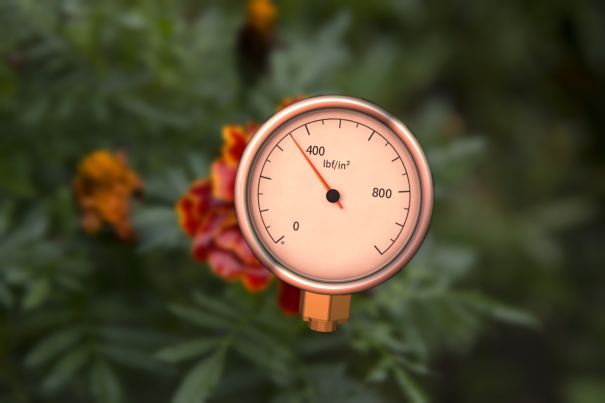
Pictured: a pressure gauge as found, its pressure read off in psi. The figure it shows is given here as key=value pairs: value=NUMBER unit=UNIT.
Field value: value=350 unit=psi
